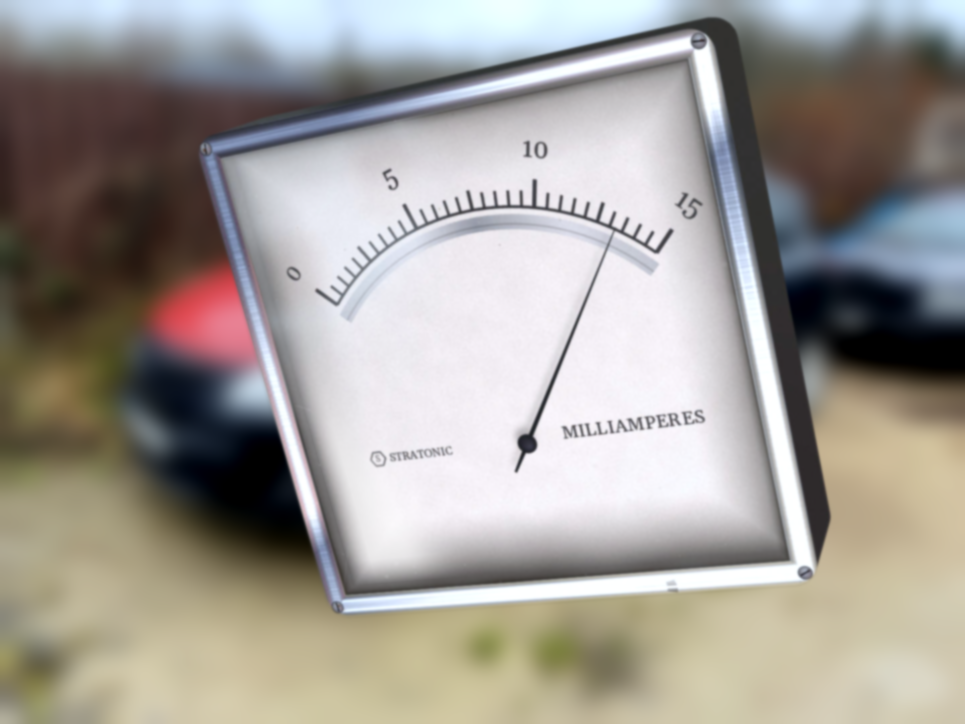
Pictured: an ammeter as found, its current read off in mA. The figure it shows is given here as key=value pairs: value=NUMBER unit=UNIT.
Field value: value=13.25 unit=mA
